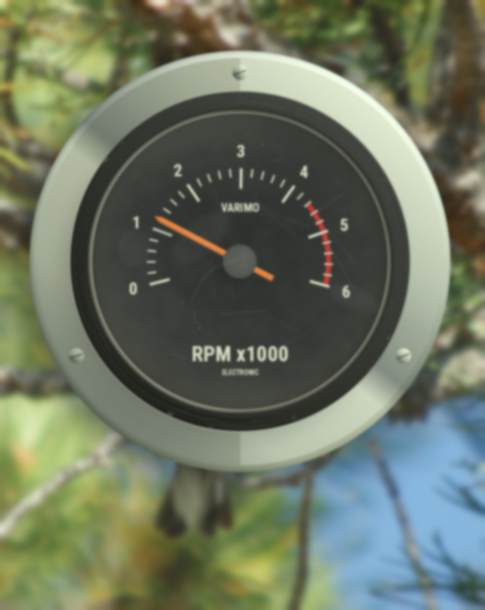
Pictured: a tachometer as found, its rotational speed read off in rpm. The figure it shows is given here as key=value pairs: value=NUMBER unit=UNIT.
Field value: value=1200 unit=rpm
